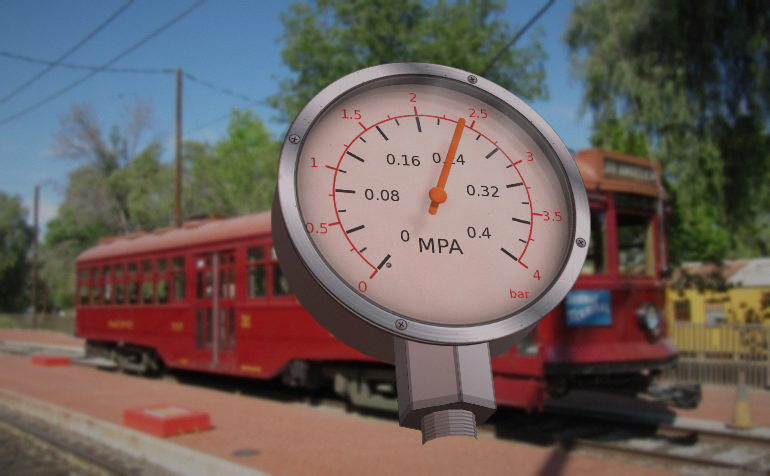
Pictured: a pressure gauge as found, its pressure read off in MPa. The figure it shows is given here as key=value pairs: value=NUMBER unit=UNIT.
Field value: value=0.24 unit=MPa
